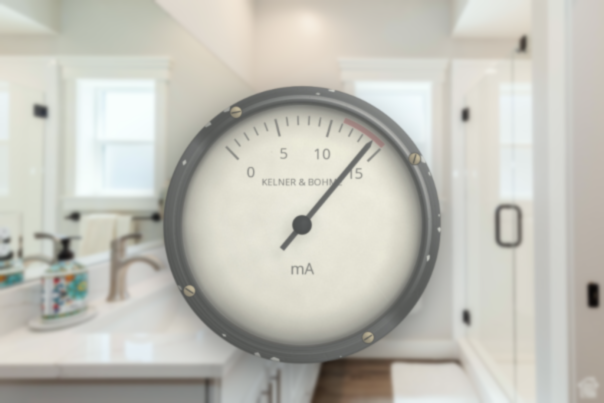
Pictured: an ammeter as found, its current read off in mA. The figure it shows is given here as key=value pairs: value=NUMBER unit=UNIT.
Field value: value=14 unit=mA
